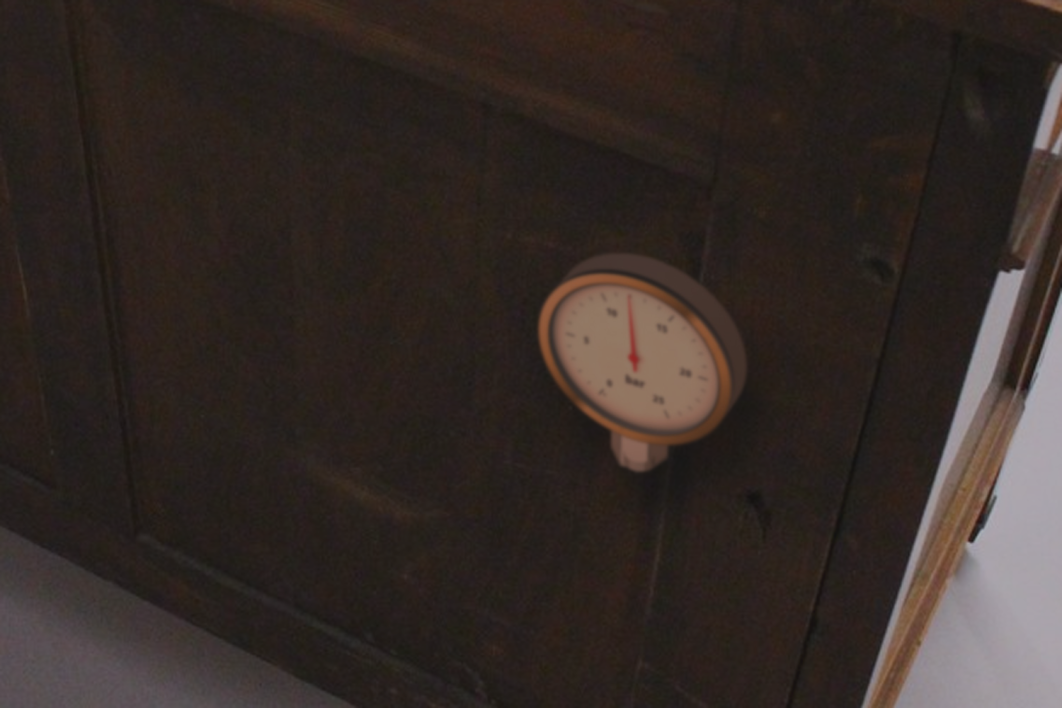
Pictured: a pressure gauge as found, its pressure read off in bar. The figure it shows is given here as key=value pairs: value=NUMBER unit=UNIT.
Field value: value=12 unit=bar
